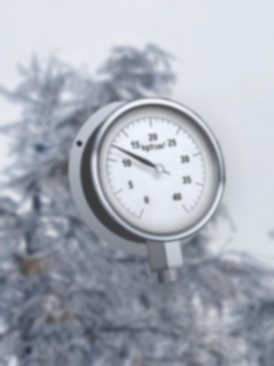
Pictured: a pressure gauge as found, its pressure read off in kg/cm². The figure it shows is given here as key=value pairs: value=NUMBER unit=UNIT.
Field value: value=12 unit=kg/cm²
